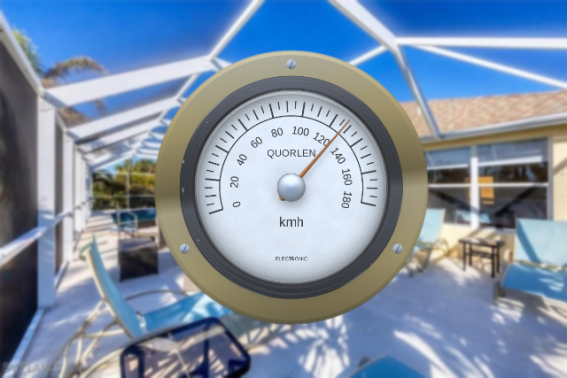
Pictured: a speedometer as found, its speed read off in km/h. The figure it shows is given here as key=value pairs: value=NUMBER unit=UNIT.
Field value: value=127.5 unit=km/h
